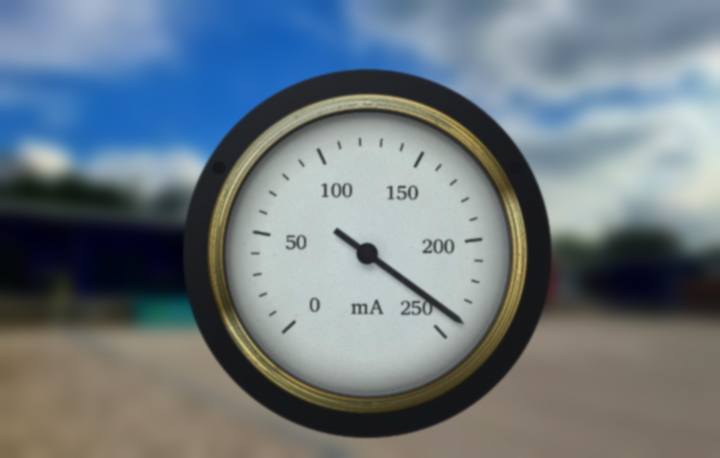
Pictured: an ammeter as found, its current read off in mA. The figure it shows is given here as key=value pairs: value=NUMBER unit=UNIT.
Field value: value=240 unit=mA
